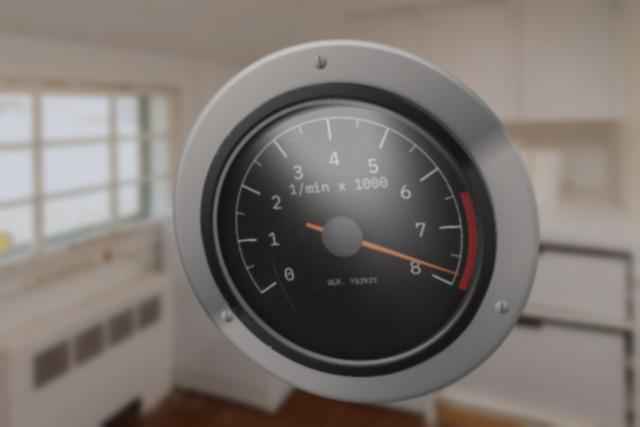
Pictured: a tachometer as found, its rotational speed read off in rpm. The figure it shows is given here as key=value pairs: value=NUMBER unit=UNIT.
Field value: value=7750 unit=rpm
